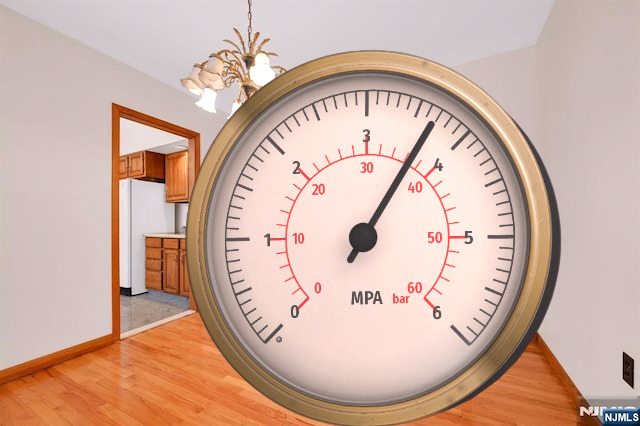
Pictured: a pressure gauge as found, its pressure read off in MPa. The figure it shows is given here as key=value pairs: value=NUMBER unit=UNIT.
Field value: value=3.7 unit=MPa
